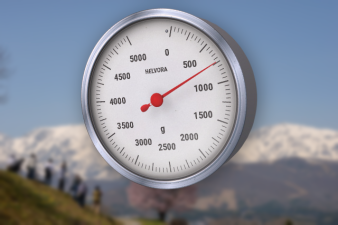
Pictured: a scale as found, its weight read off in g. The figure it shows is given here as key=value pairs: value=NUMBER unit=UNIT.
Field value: value=750 unit=g
